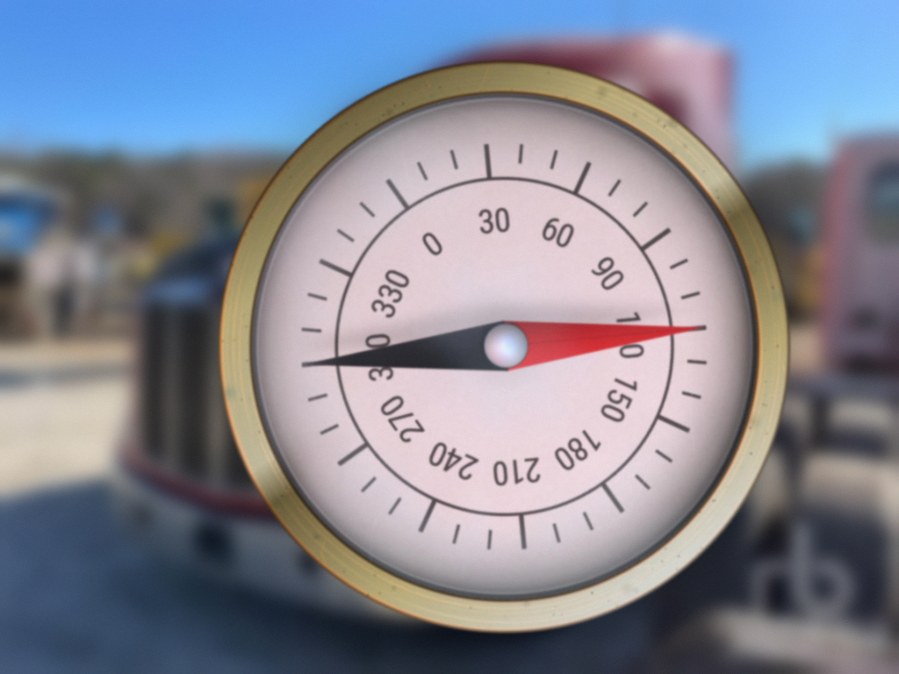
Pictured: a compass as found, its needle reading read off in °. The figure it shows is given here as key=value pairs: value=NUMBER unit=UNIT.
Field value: value=120 unit=°
